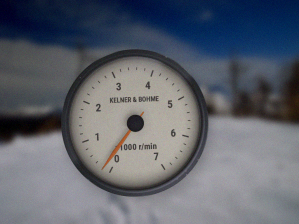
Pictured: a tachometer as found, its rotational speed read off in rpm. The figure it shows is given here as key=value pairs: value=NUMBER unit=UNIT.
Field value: value=200 unit=rpm
